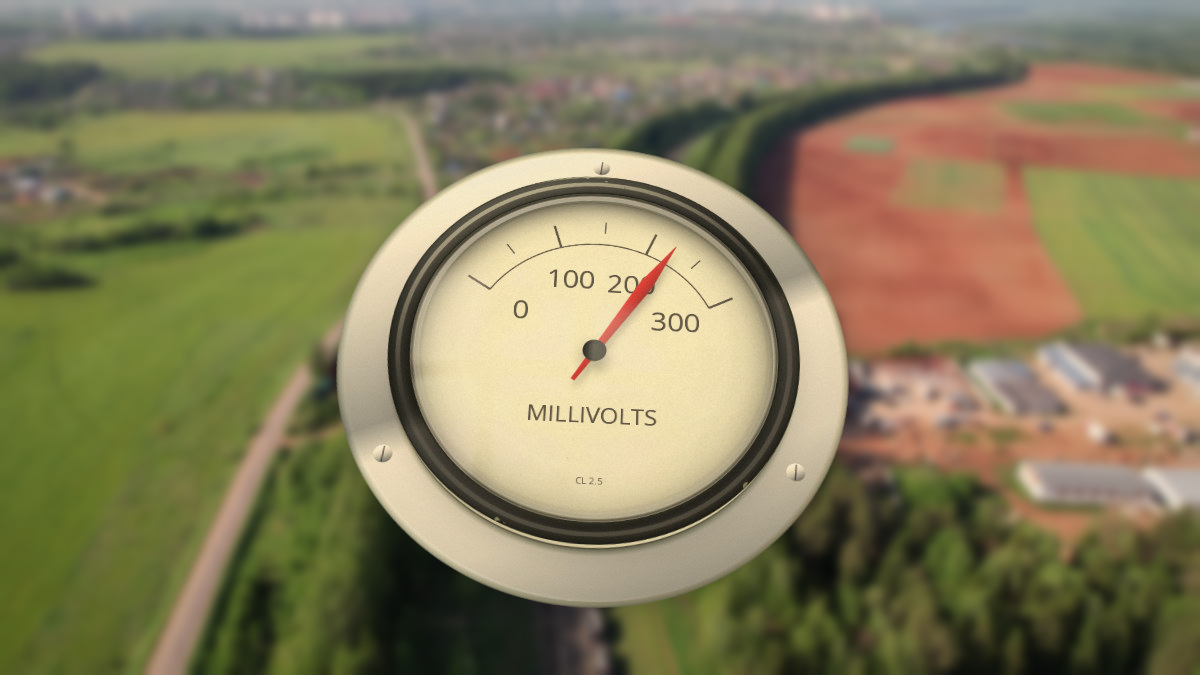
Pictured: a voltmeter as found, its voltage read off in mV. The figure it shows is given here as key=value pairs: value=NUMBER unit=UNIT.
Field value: value=225 unit=mV
